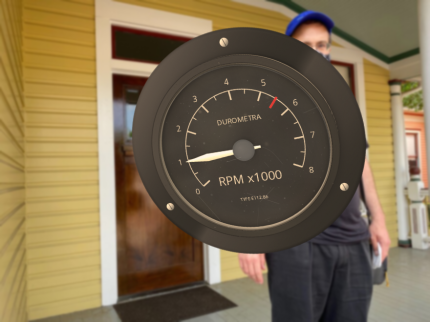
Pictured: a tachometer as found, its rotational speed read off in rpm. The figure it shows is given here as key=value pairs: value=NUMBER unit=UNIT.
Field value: value=1000 unit=rpm
